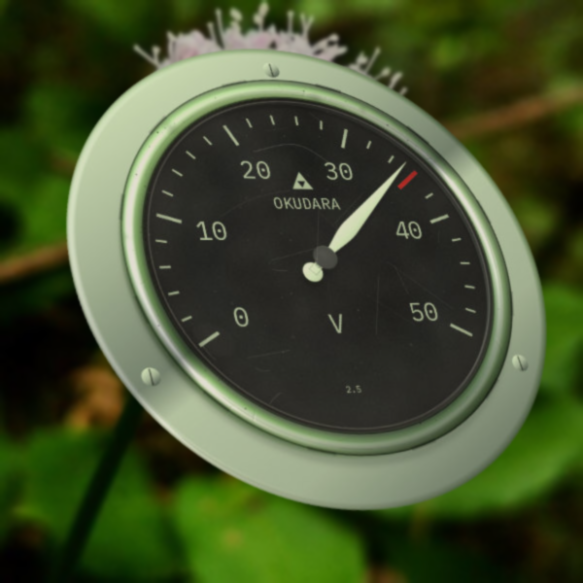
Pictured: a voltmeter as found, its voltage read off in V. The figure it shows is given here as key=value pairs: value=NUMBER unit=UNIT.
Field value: value=35 unit=V
